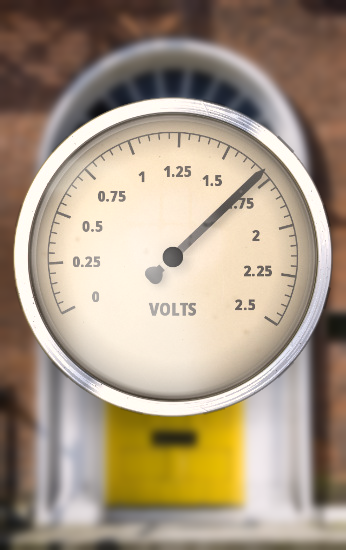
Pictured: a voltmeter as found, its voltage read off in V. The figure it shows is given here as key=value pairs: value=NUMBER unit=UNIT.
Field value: value=1.7 unit=V
